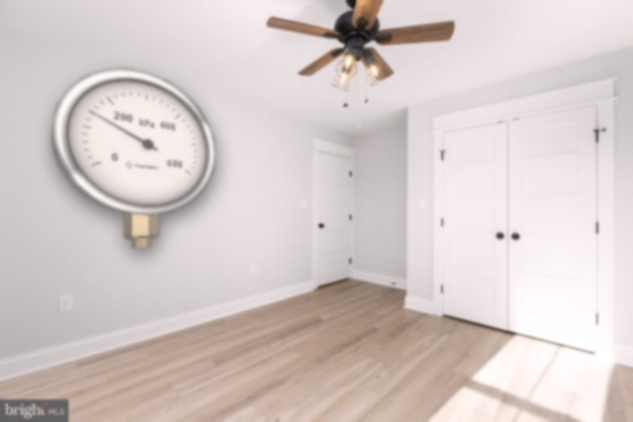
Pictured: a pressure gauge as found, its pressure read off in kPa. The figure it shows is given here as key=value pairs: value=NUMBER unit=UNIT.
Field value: value=140 unit=kPa
